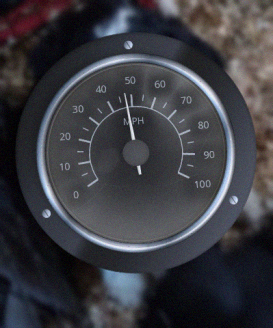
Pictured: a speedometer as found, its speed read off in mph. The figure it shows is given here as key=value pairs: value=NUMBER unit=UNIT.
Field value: value=47.5 unit=mph
